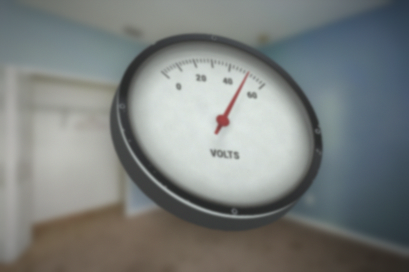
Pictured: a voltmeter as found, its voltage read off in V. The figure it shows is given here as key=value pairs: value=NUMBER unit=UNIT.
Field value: value=50 unit=V
